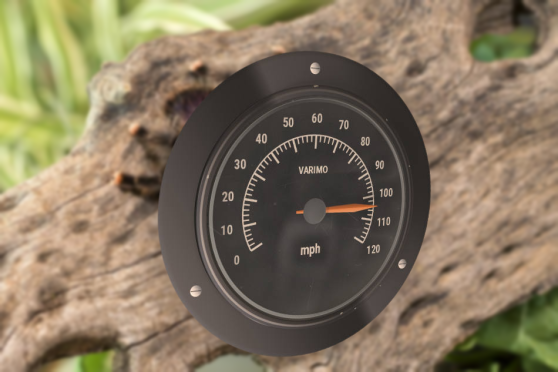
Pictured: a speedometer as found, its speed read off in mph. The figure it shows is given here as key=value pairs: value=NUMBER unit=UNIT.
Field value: value=104 unit=mph
